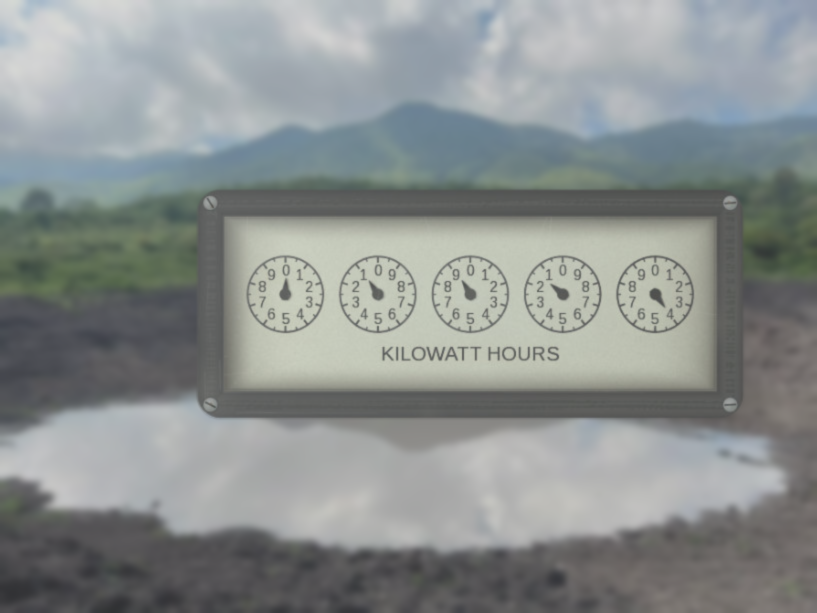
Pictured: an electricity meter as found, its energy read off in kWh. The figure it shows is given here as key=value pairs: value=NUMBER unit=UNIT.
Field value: value=914 unit=kWh
